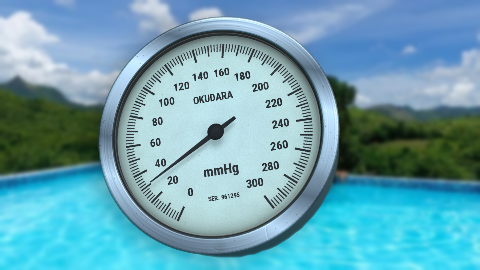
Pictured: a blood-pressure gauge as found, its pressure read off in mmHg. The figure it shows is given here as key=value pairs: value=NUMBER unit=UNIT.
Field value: value=30 unit=mmHg
